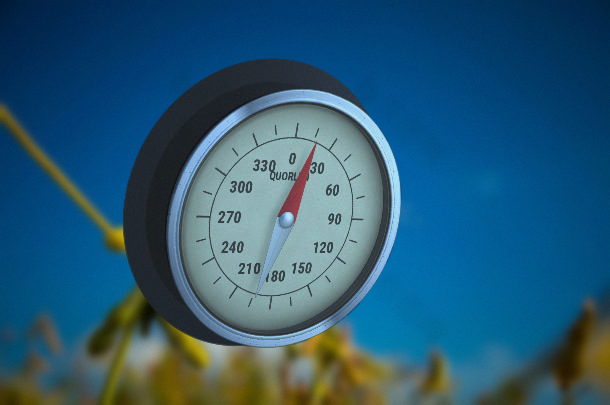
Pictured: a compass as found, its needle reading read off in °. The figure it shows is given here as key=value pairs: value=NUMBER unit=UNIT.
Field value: value=15 unit=°
